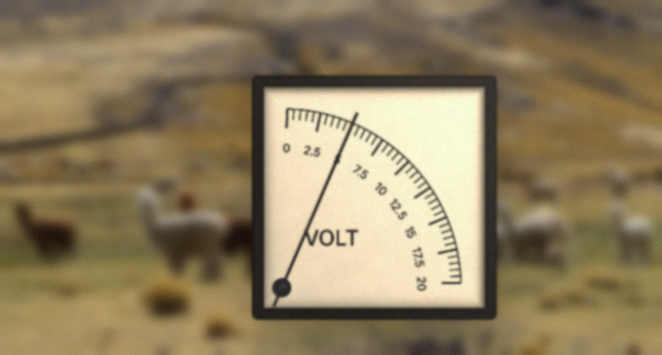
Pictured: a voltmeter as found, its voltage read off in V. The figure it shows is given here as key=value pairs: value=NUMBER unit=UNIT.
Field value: value=5 unit=V
